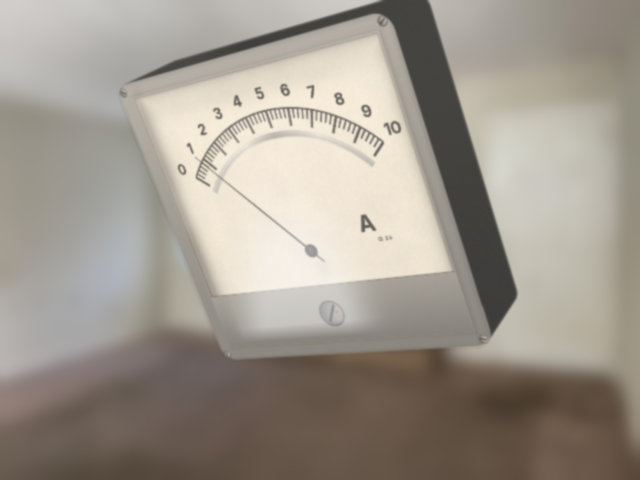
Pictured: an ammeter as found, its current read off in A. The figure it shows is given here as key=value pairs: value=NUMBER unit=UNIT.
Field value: value=1 unit=A
